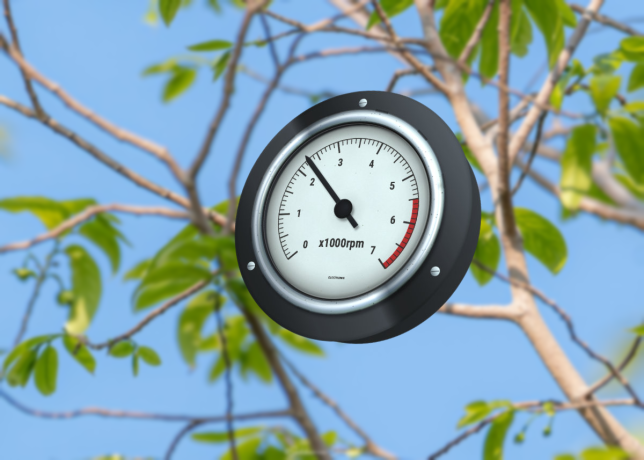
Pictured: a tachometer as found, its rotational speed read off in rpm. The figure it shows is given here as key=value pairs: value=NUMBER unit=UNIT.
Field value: value=2300 unit=rpm
